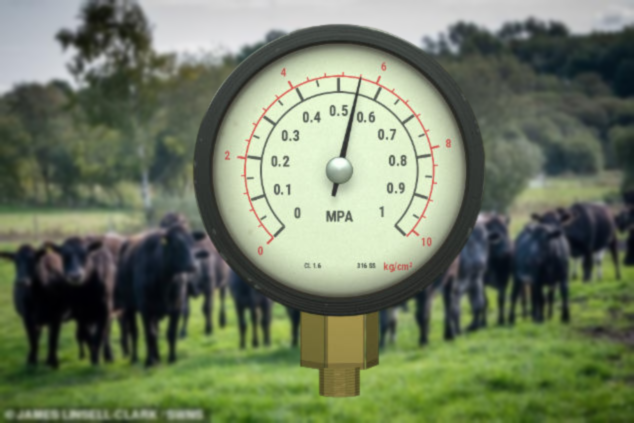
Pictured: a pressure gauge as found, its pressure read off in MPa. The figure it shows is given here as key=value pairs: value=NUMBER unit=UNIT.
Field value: value=0.55 unit=MPa
